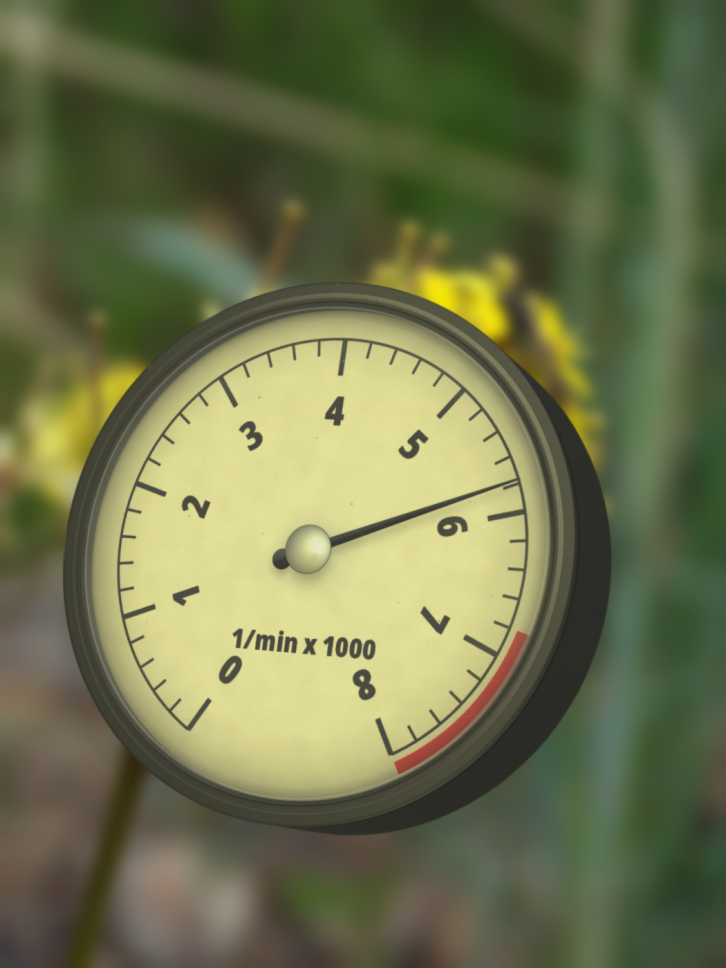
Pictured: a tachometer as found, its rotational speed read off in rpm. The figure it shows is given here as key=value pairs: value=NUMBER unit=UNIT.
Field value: value=5800 unit=rpm
